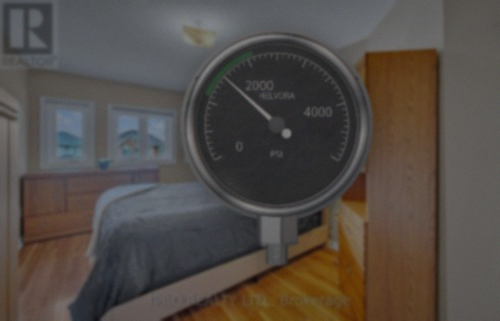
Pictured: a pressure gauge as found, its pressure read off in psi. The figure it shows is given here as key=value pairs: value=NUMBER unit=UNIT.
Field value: value=1500 unit=psi
